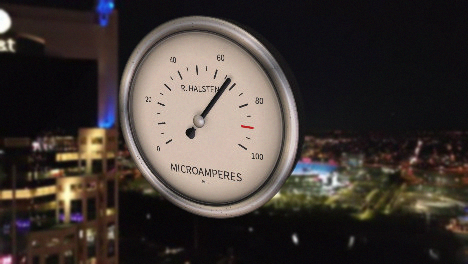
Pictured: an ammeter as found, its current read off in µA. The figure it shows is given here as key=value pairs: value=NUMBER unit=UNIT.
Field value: value=67.5 unit=µA
